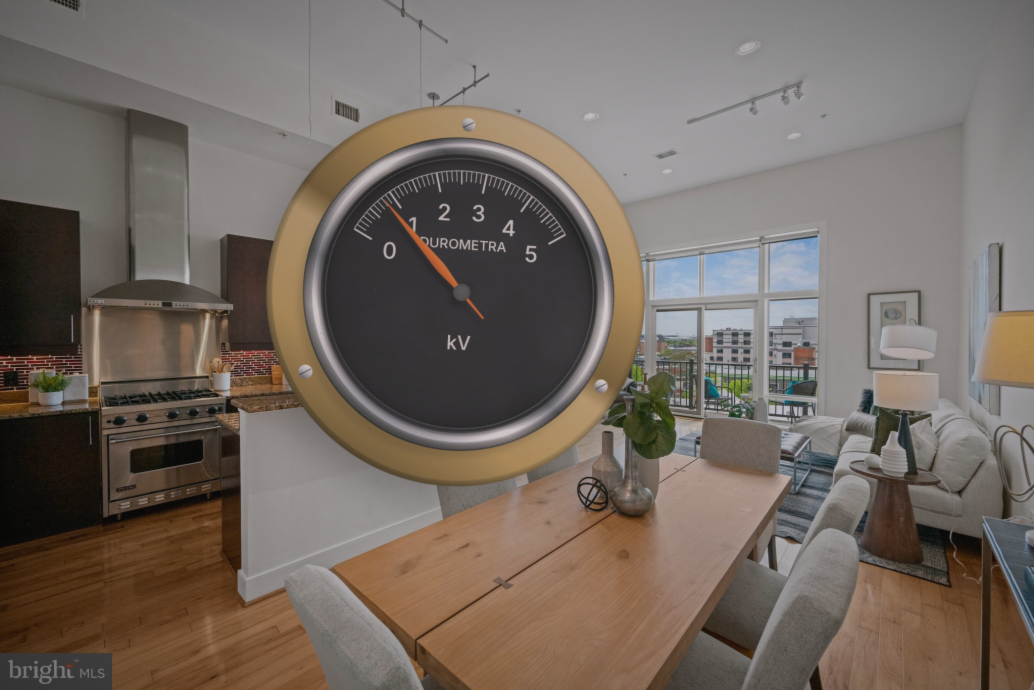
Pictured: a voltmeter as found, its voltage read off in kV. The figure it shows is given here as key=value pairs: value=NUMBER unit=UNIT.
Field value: value=0.8 unit=kV
